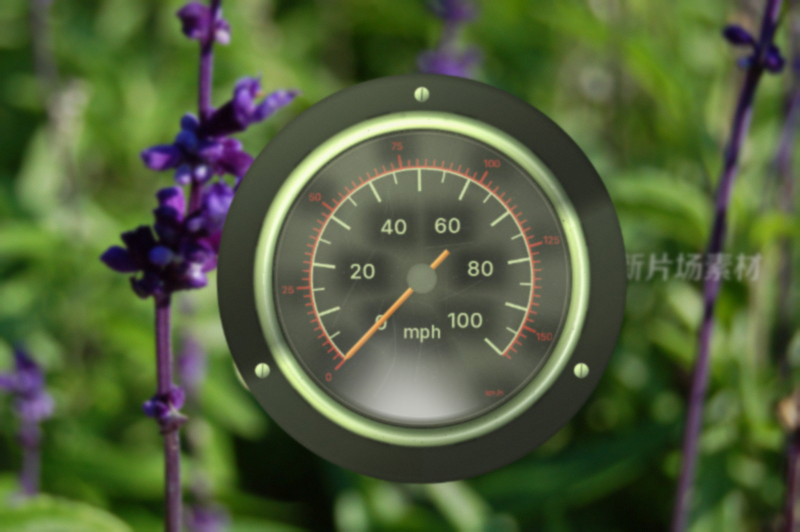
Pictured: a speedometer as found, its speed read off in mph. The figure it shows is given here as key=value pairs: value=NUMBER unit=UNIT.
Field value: value=0 unit=mph
